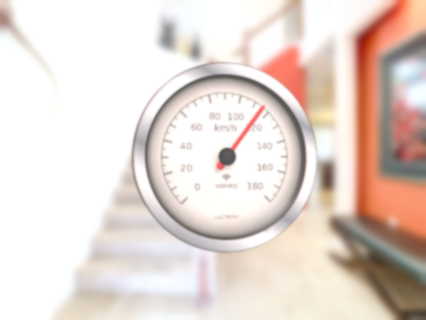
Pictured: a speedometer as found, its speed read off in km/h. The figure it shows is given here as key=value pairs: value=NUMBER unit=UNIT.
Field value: value=115 unit=km/h
